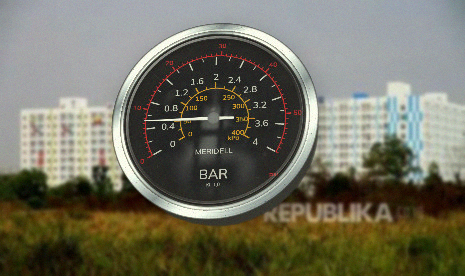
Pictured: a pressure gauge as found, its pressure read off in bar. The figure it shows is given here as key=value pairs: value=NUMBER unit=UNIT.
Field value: value=0.5 unit=bar
